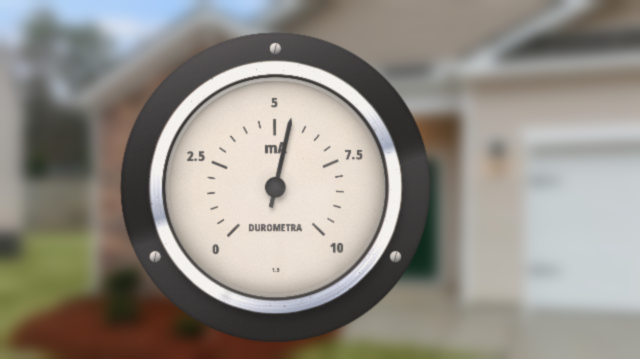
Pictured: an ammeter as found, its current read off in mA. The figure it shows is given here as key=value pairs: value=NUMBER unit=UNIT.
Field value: value=5.5 unit=mA
